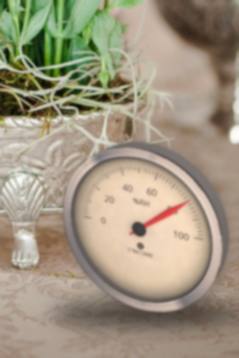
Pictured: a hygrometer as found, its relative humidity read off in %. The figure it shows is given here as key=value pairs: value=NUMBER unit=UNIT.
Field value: value=80 unit=%
